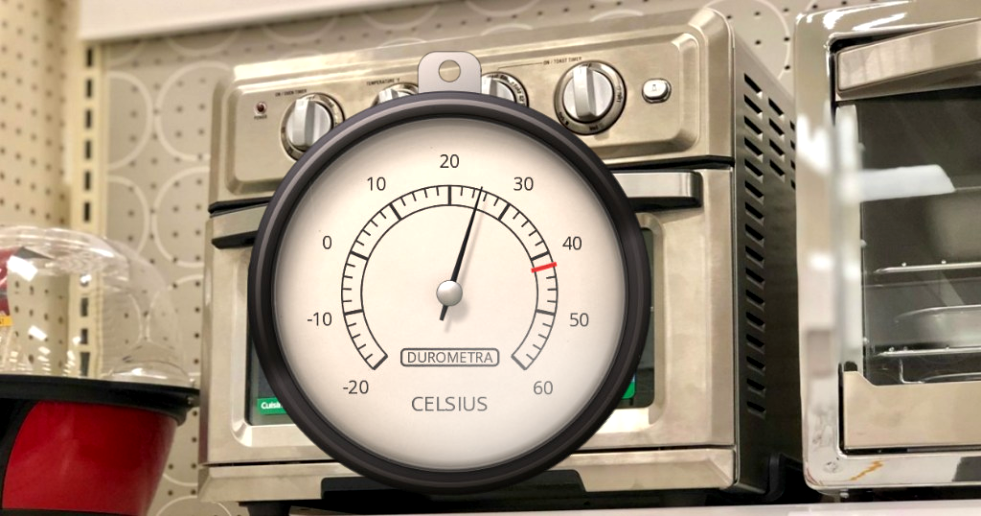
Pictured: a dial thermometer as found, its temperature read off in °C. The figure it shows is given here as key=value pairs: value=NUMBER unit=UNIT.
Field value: value=25 unit=°C
